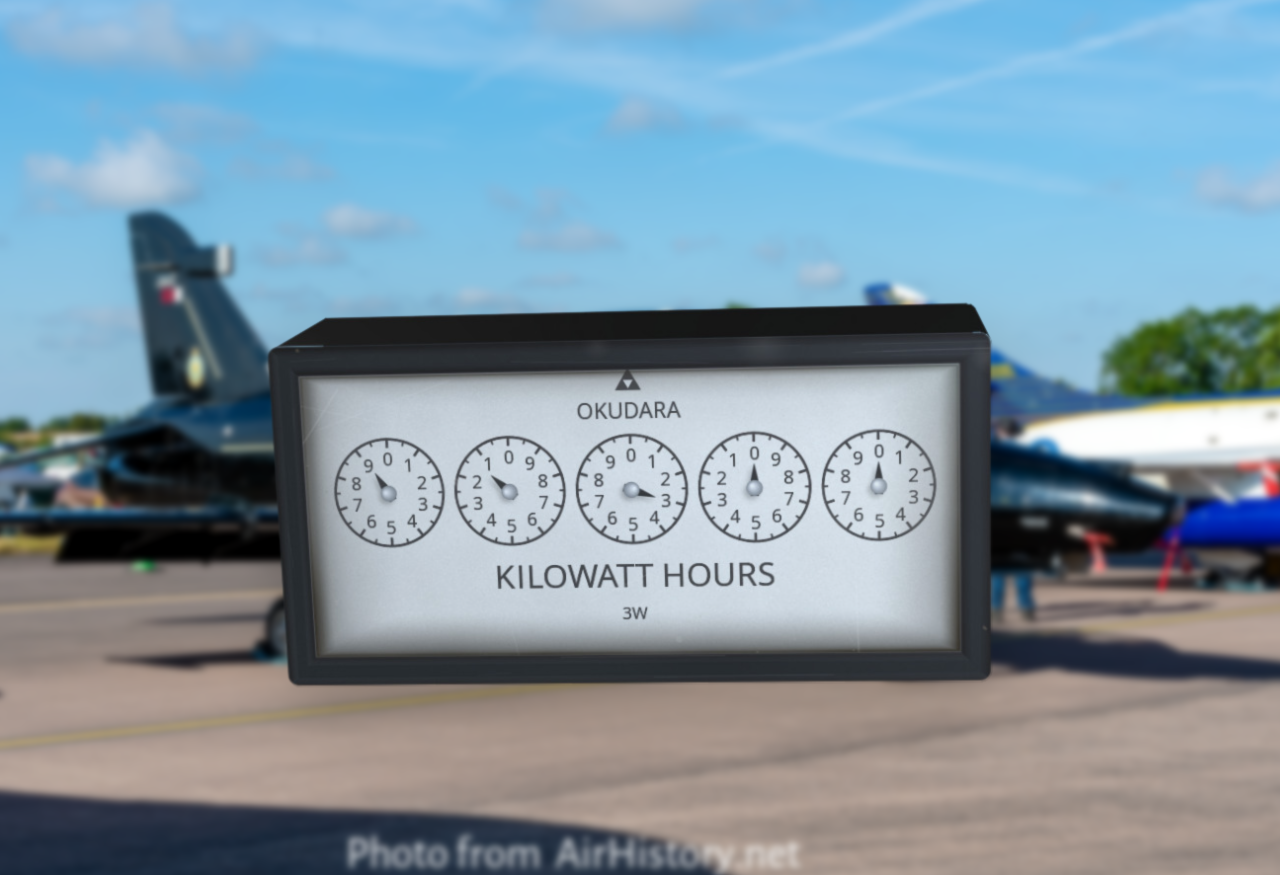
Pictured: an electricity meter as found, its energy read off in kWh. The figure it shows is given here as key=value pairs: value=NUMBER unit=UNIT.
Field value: value=91300 unit=kWh
